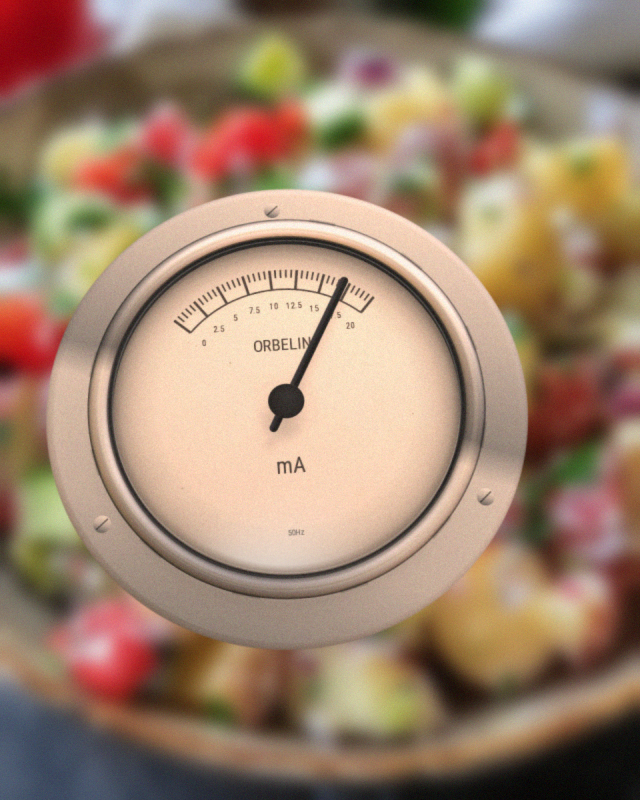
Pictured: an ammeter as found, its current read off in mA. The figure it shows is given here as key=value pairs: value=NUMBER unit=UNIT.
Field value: value=17 unit=mA
